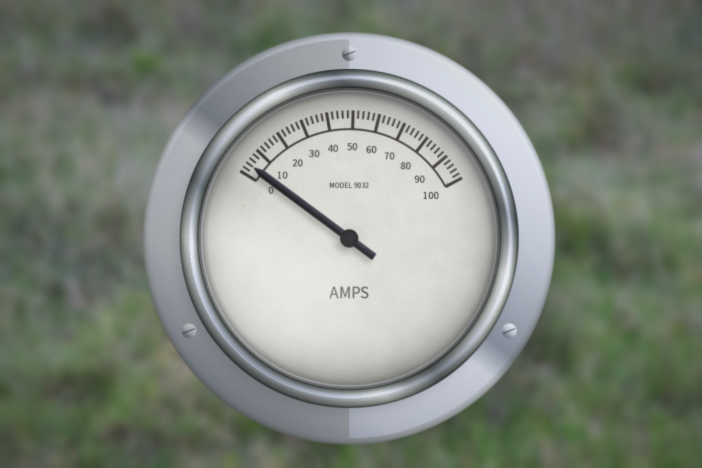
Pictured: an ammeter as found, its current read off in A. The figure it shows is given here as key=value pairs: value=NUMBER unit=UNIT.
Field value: value=4 unit=A
